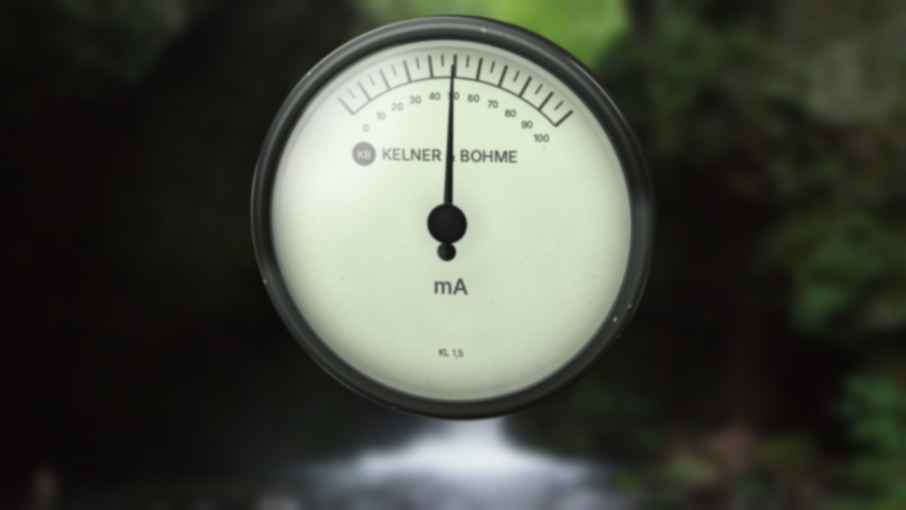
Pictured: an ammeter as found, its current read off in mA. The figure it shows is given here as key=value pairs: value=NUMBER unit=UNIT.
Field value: value=50 unit=mA
